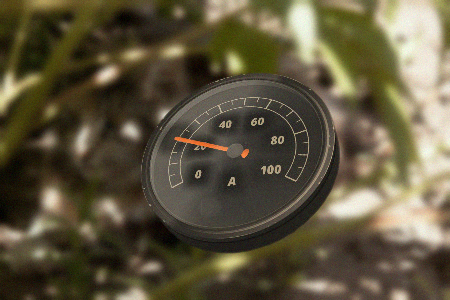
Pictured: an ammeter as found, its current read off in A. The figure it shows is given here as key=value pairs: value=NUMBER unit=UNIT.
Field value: value=20 unit=A
